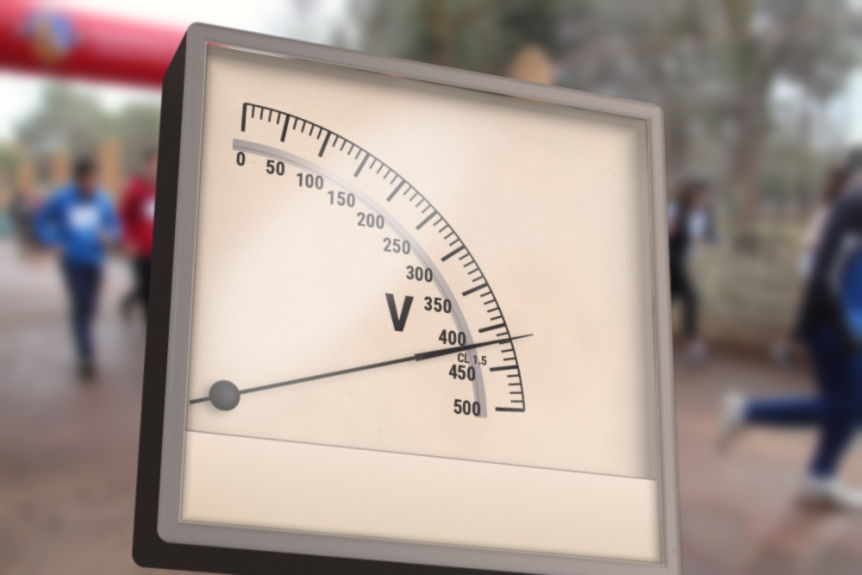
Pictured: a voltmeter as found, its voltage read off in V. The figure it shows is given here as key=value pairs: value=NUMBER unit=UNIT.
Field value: value=420 unit=V
